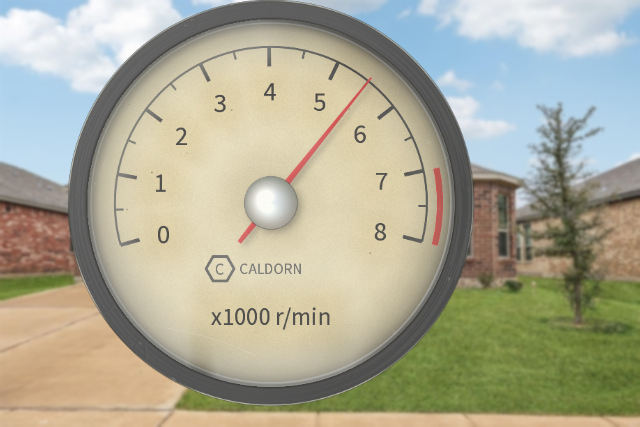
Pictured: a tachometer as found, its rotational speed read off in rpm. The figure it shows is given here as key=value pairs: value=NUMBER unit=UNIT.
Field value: value=5500 unit=rpm
